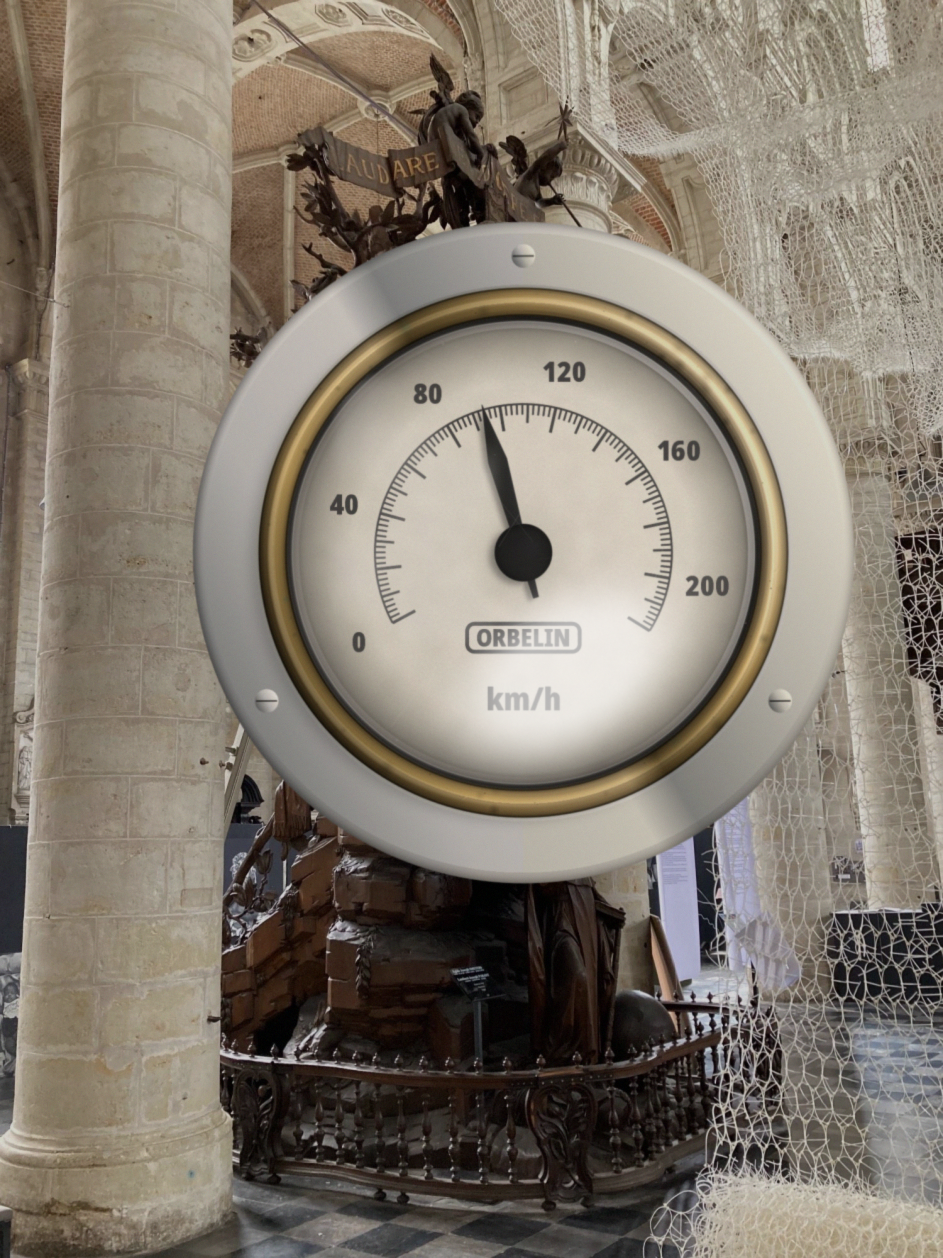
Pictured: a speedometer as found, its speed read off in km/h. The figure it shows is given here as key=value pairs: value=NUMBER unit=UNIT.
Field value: value=94 unit=km/h
